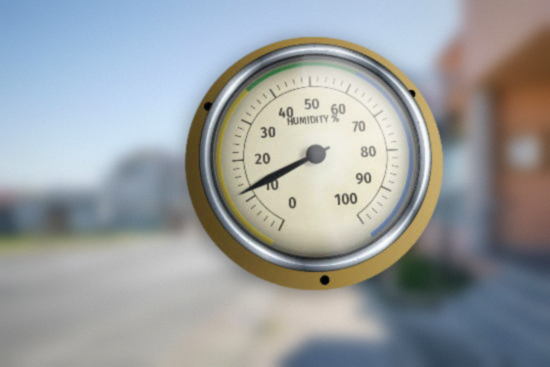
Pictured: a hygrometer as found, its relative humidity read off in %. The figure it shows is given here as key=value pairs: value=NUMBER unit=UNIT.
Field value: value=12 unit=%
